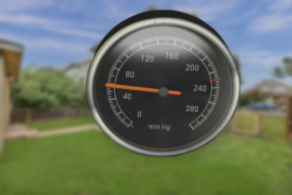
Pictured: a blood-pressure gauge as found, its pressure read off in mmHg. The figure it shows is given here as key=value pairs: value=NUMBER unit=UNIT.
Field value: value=60 unit=mmHg
